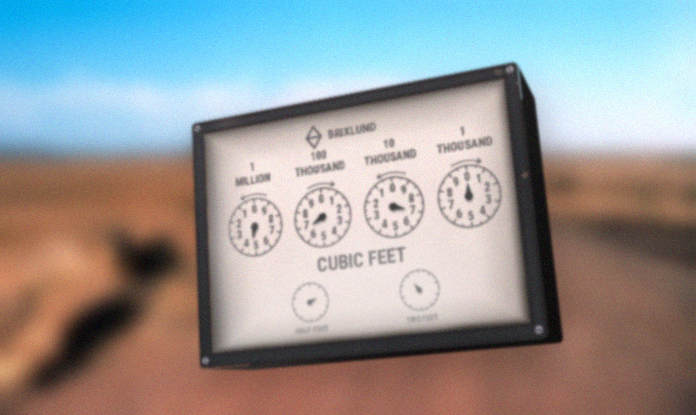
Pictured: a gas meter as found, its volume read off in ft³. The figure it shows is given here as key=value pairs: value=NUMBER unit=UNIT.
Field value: value=467000 unit=ft³
